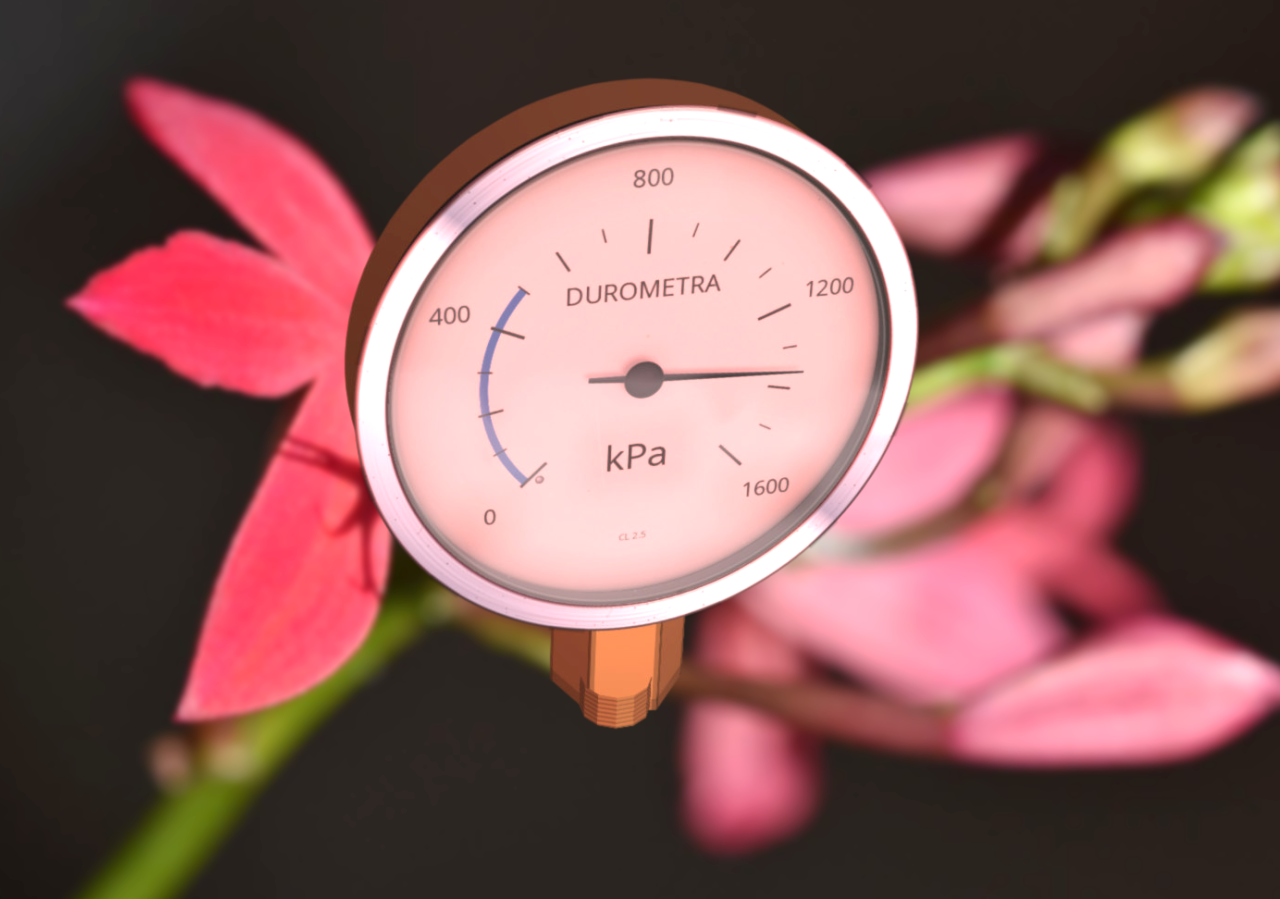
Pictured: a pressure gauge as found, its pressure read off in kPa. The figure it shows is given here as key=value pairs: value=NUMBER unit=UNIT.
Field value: value=1350 unit=kPa
